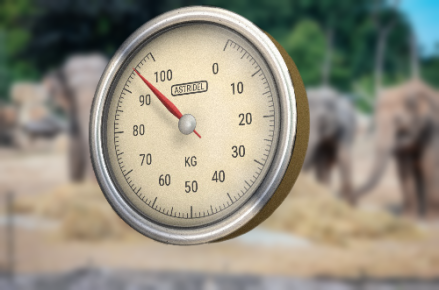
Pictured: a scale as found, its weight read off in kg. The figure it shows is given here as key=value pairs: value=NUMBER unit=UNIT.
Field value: value=95 unit=kg
